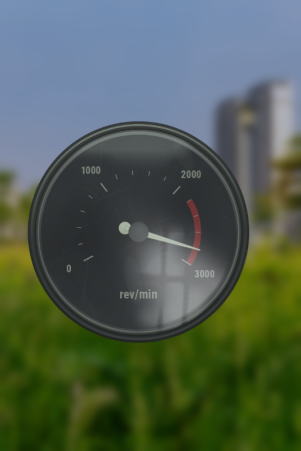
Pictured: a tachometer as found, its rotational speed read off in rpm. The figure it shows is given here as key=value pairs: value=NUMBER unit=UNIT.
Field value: value=2800 unit=rpm
